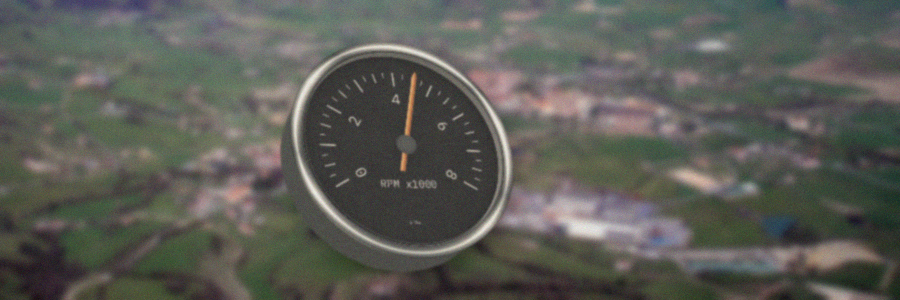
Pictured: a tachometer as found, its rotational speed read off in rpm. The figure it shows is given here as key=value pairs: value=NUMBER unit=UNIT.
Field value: value=4500 unit=rpm
